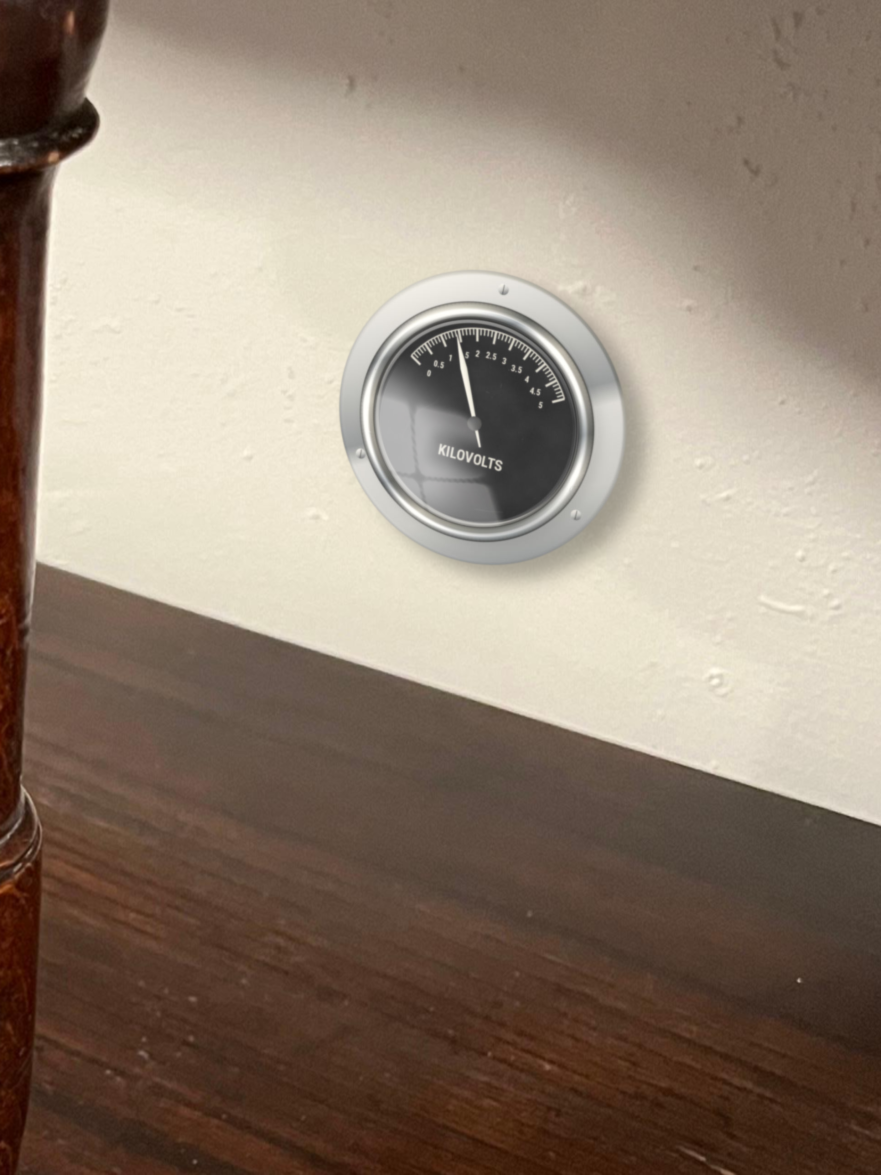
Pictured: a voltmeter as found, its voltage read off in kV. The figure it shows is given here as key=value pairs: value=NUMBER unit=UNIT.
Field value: value=1.5 unit=kV
